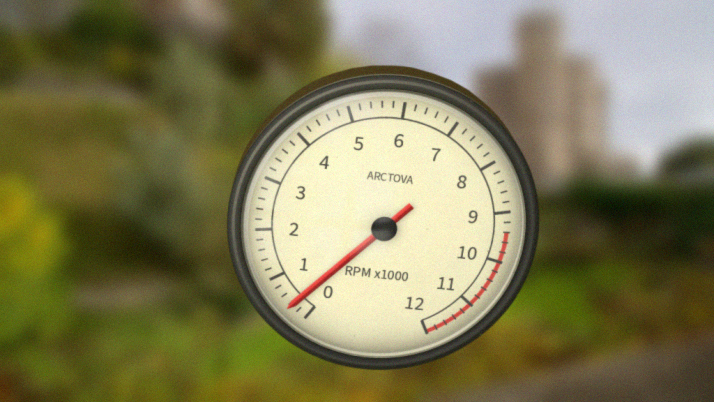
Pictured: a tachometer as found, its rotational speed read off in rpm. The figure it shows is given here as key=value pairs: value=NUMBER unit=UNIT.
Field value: value=400 unit=rpm
